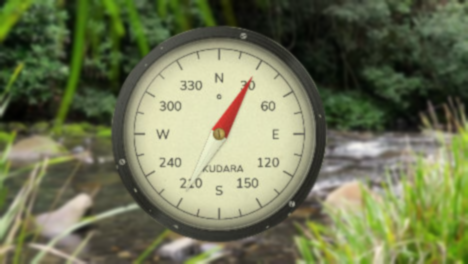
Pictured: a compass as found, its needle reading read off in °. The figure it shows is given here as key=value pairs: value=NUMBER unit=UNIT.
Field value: value=30 unit=°
